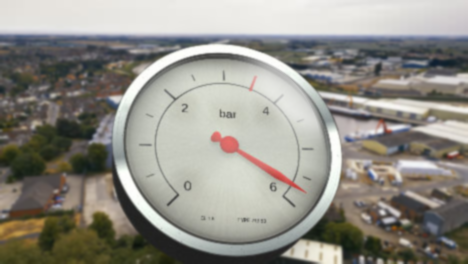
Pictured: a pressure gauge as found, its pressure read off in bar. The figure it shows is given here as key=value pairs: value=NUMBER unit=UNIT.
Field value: value=5.75 unit=bar
